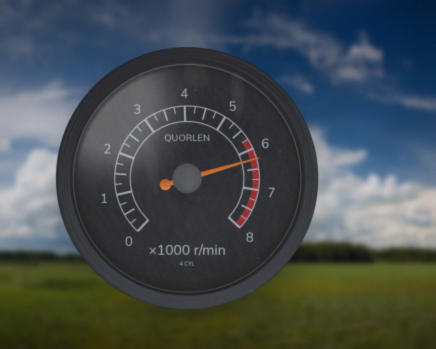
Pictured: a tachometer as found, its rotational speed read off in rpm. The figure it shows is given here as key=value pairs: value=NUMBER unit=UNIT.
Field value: value=6250 unit=rpm
